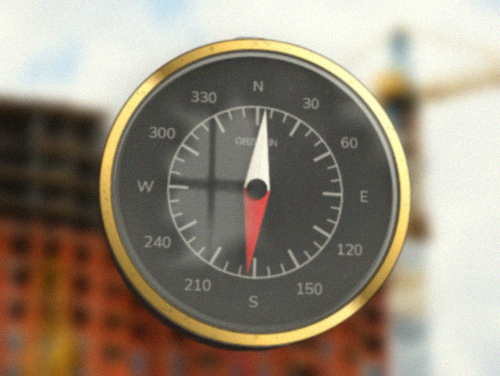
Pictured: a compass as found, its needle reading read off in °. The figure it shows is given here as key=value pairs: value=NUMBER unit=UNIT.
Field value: value=185 unit=°
